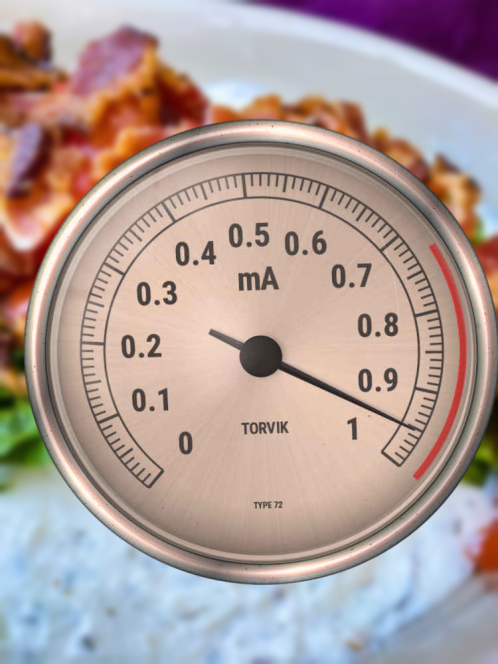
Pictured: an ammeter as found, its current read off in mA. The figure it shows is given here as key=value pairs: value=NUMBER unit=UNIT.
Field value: value=0.95 unit=mA
